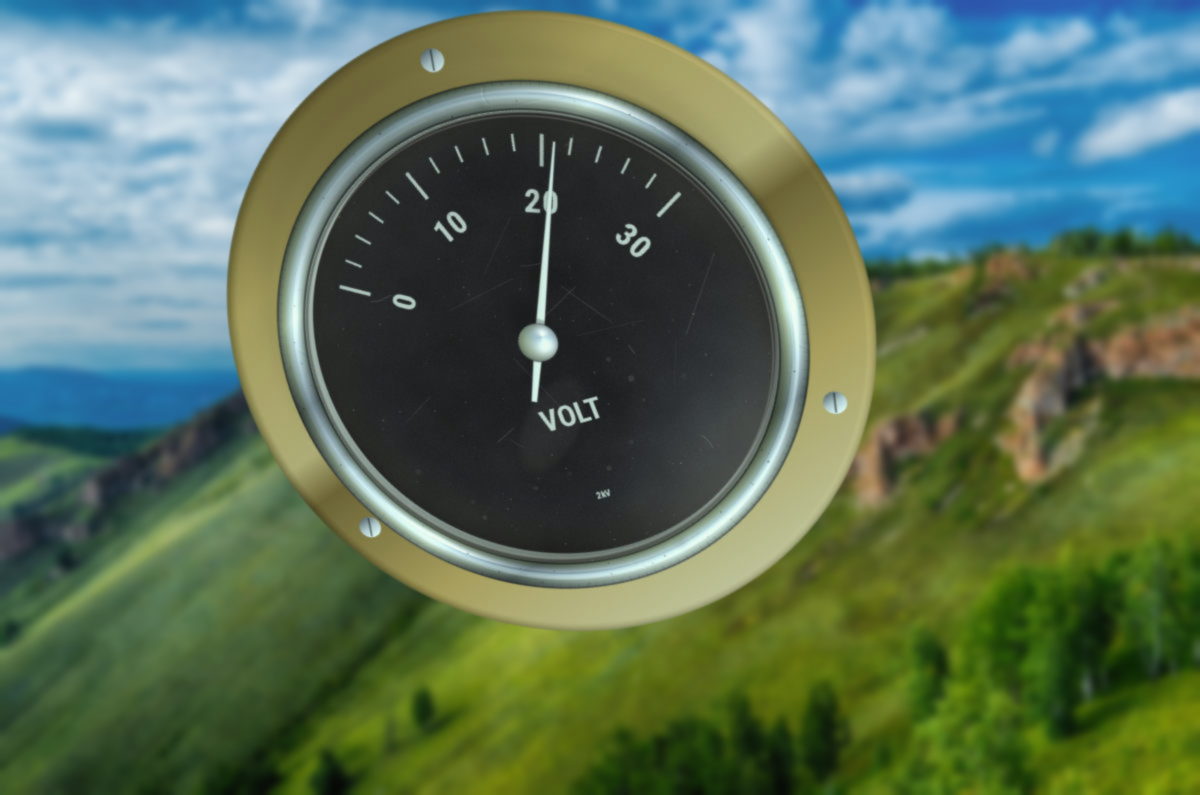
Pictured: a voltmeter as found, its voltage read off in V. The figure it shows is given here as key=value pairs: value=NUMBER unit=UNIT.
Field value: value=21 unit=V
